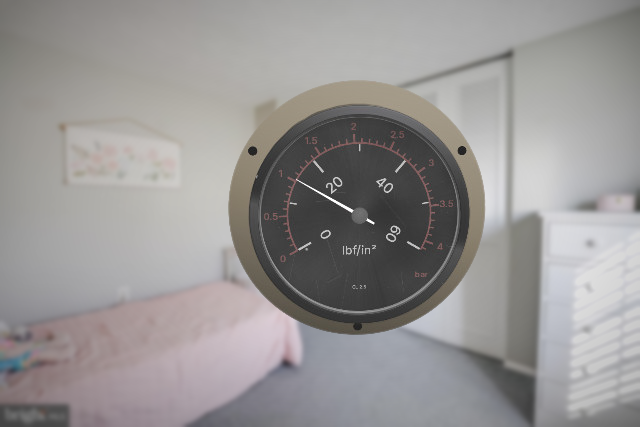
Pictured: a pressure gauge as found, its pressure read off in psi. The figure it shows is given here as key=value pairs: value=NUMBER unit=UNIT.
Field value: value=15 unit=psi
